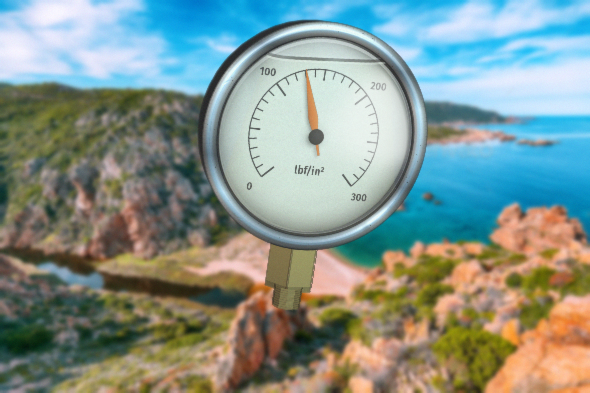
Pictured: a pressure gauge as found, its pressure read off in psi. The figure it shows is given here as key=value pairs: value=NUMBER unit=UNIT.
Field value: value=130 unit=psi
